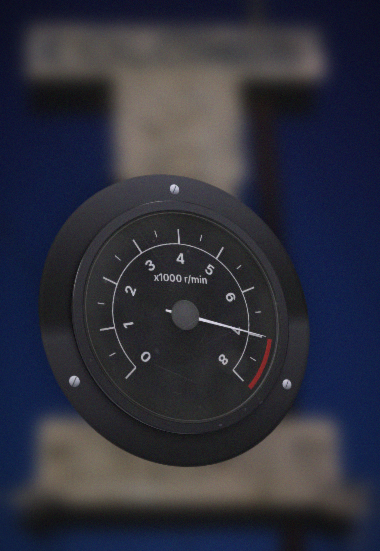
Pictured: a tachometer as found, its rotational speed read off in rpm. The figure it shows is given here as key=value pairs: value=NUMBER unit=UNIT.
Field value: value=7000 unit=rpm
